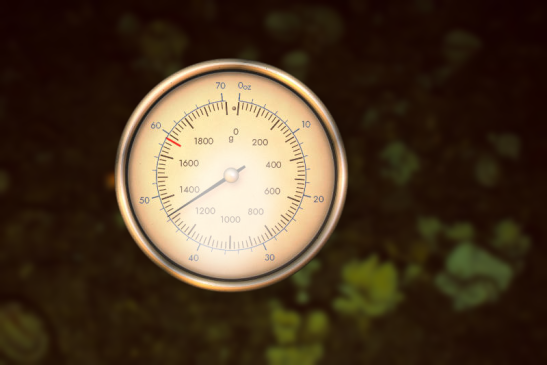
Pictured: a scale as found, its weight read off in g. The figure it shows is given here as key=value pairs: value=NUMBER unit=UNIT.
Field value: value=1320 unit=g
